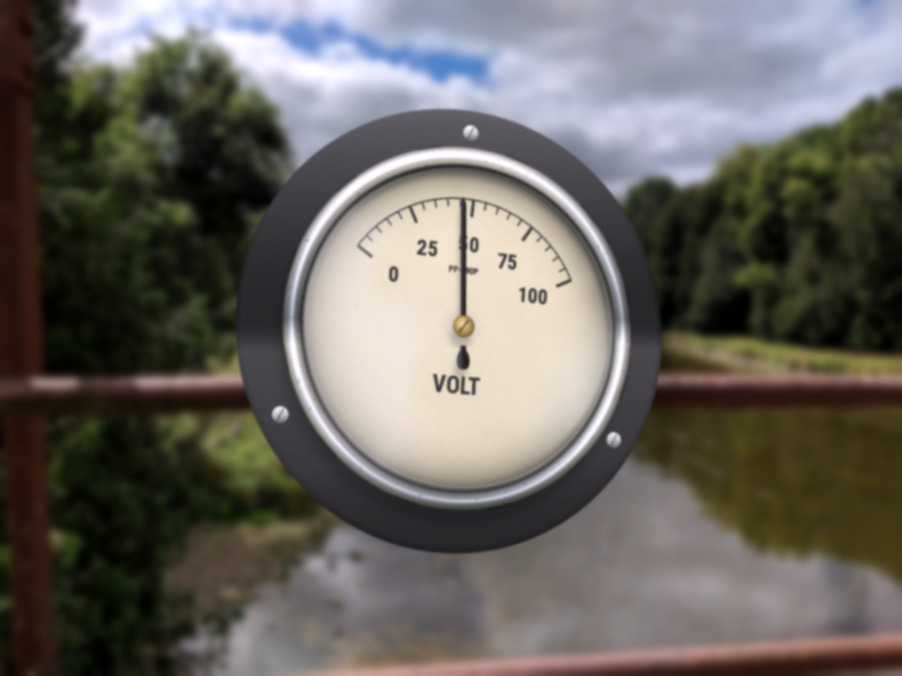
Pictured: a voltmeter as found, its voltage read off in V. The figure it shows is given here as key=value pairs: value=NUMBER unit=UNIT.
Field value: value=45 unit=V
